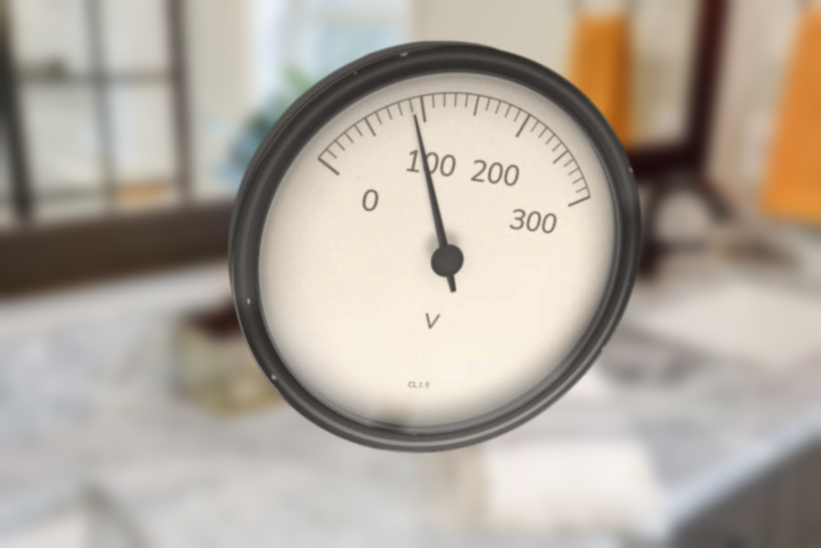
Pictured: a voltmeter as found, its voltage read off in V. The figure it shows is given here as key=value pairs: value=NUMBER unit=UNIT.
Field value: value=90 unit=V
